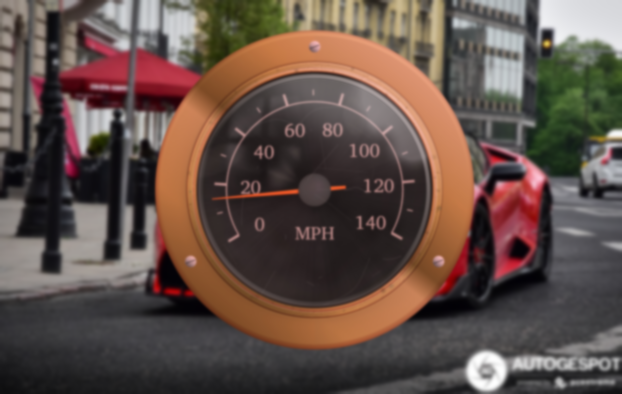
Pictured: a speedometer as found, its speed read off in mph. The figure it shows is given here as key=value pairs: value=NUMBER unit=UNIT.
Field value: value=15 unit=mph
